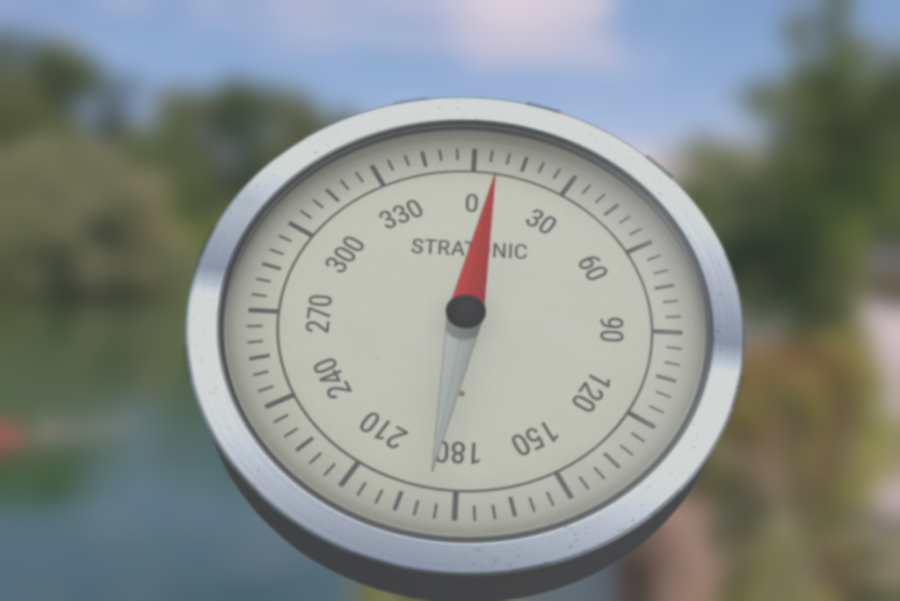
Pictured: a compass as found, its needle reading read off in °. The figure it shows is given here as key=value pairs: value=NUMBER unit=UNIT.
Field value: value=7.5 unit=°
